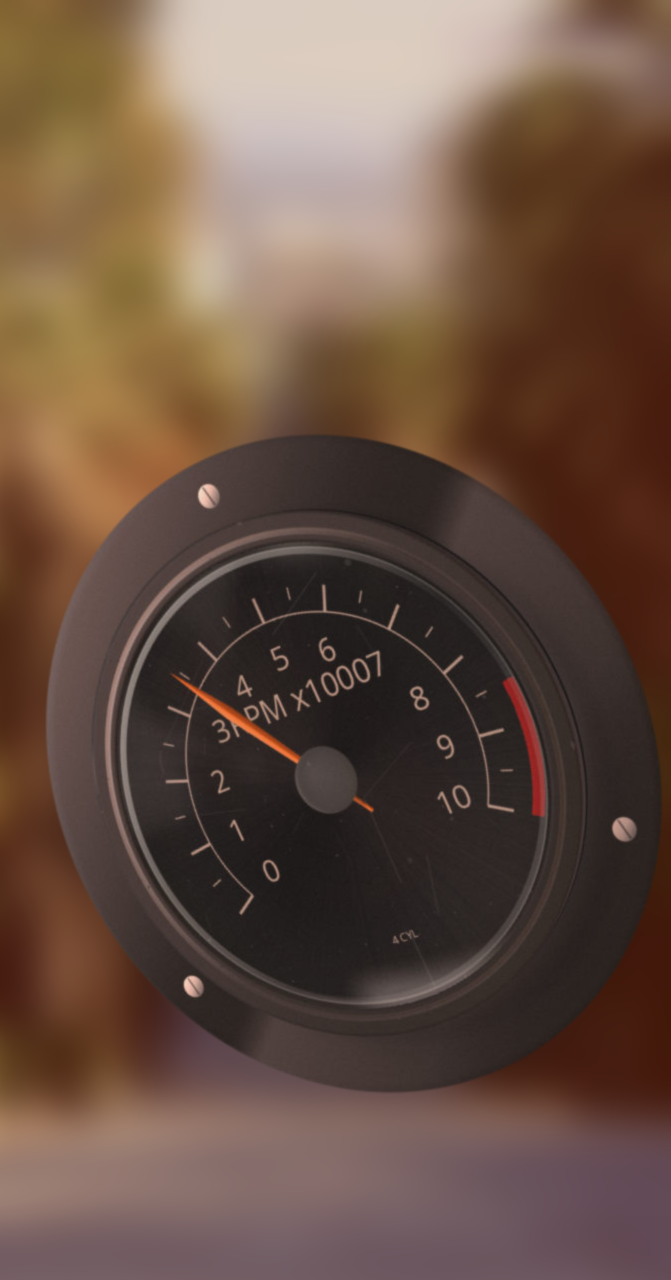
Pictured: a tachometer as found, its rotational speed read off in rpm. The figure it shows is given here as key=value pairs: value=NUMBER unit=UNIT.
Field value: value=3500 unit=rpm
